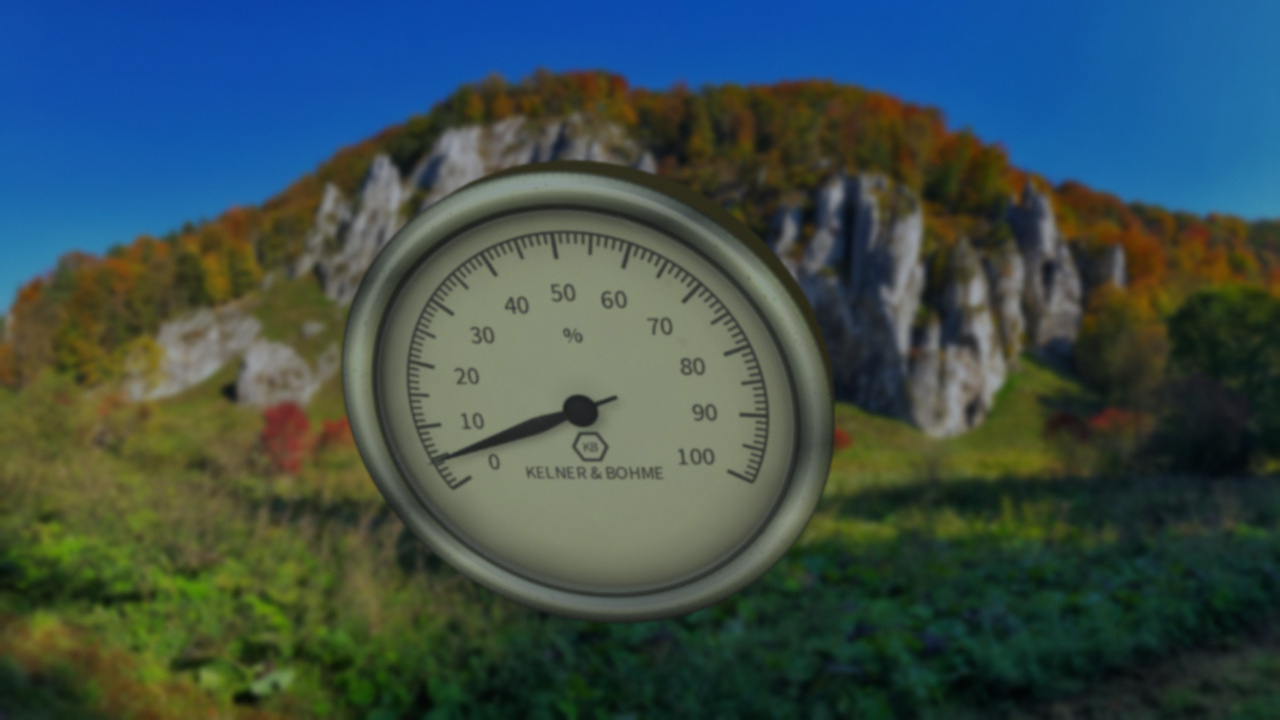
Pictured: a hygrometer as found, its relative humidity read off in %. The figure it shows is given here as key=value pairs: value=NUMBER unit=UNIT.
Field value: value=5 unit=%
